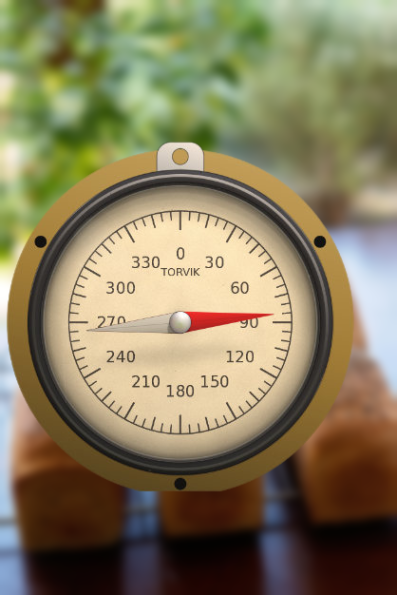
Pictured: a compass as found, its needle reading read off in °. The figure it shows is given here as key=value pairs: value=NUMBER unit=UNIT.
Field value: value=85 unit=°
